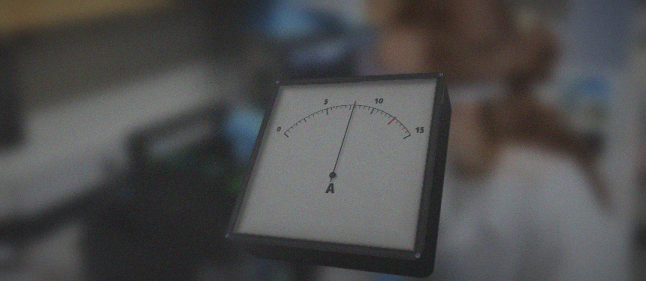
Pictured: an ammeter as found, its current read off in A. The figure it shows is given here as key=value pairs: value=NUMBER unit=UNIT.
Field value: value=8 unit=A
